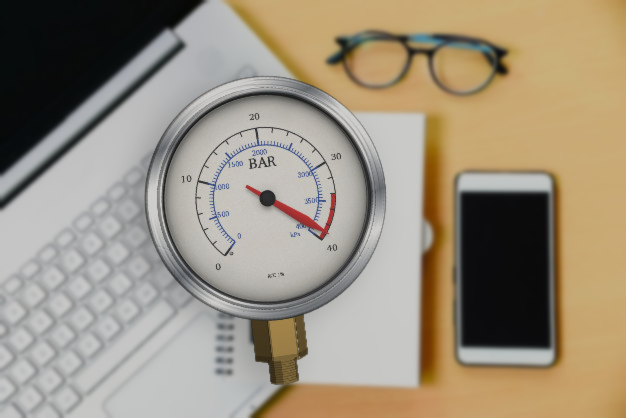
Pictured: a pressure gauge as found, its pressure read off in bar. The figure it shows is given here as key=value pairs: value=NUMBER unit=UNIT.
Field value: value=39 unit=bar
